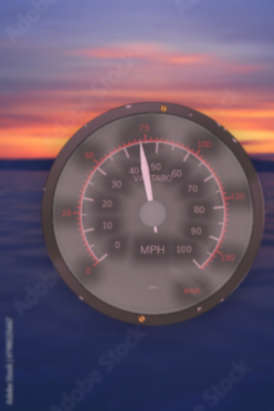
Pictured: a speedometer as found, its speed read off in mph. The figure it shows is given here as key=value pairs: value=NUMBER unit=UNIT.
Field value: value=45 unit=mph
